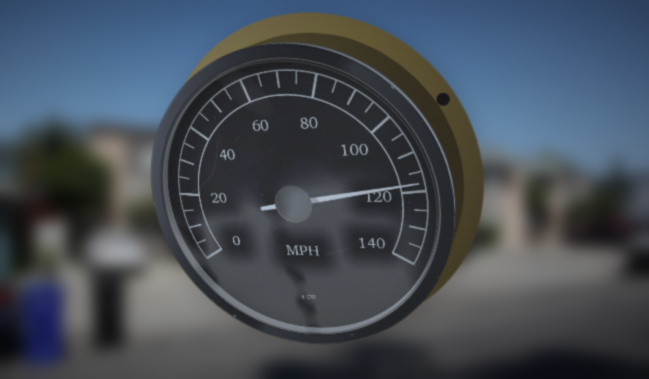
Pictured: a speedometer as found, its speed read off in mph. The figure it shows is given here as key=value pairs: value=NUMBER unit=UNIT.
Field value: value=117.5 unit=mph
